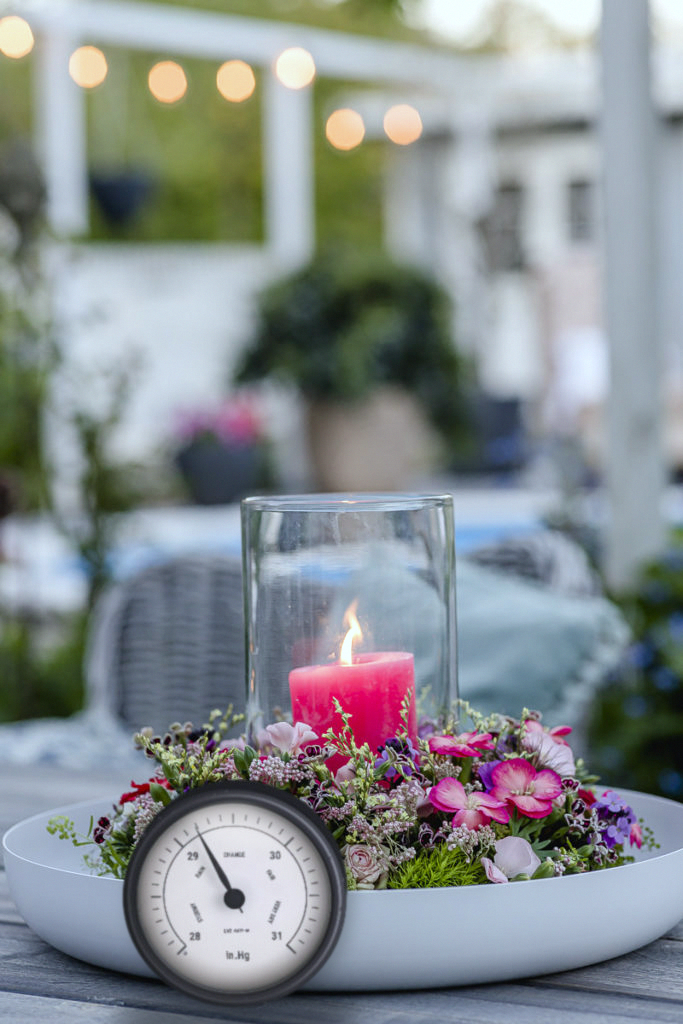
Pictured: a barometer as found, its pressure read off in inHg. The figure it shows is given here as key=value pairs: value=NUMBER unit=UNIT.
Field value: value=29.2 unit=inHg
